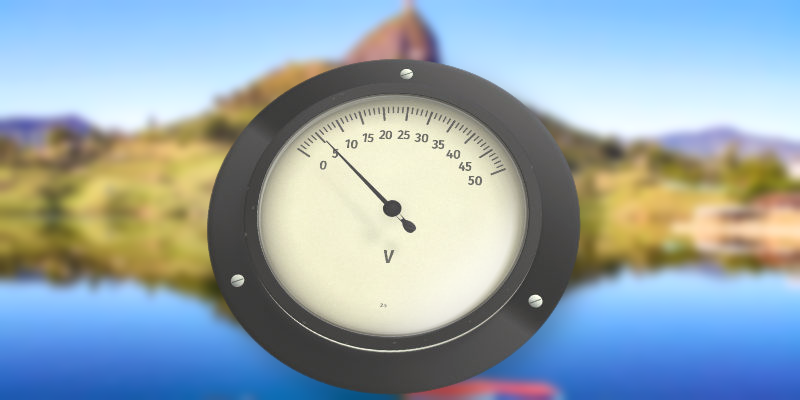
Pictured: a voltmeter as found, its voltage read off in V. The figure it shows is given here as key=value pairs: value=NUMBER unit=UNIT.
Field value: value=5 unit=V
